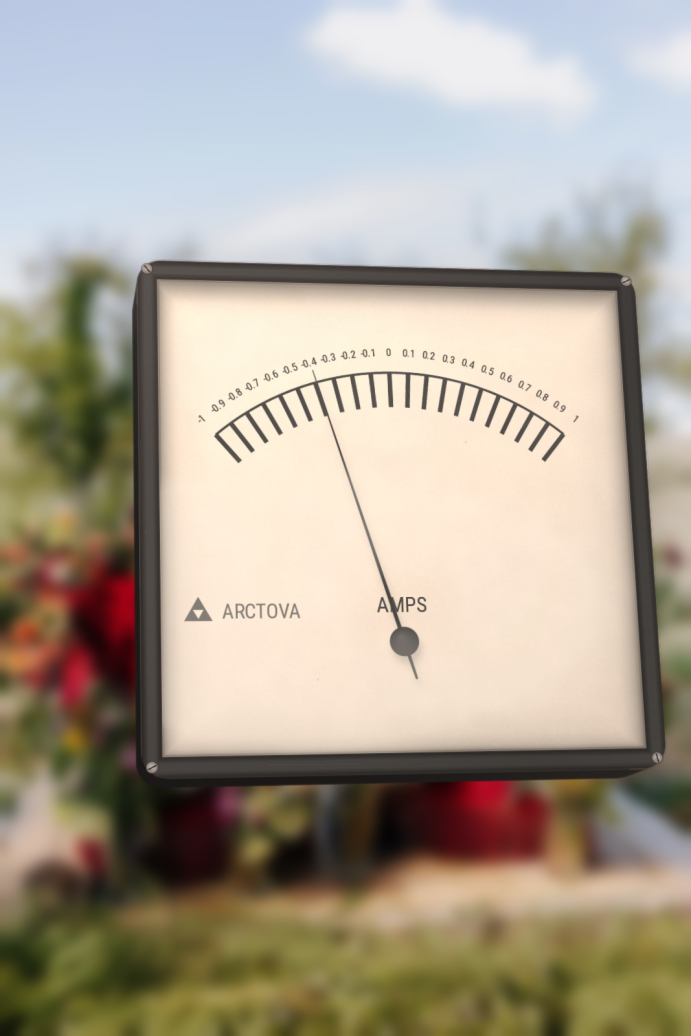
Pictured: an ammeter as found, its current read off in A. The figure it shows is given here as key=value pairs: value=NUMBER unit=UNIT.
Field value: value=-0.4 unit=A
